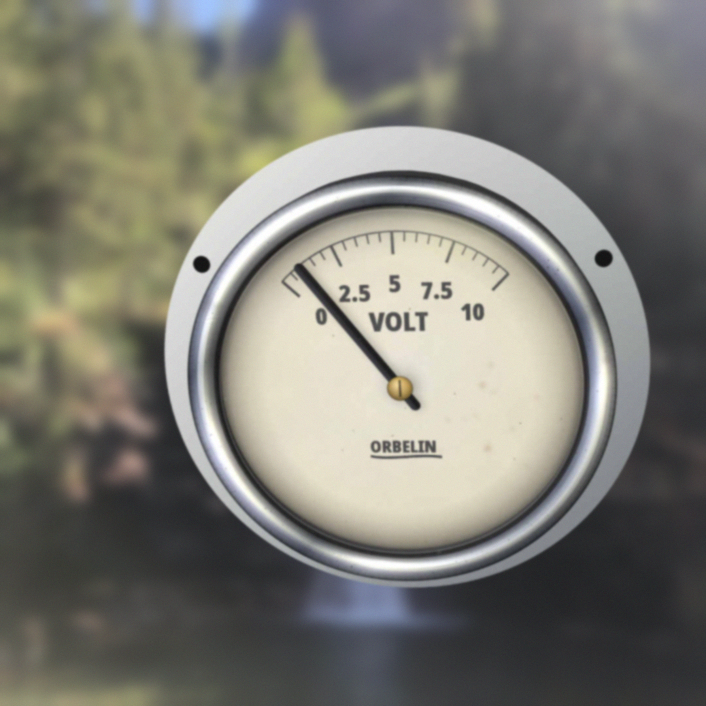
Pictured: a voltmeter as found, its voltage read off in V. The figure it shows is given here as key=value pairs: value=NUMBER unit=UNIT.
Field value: value=1 unit=V
